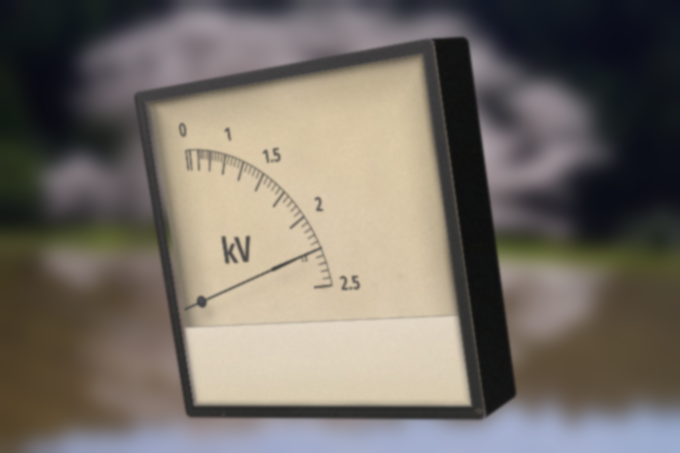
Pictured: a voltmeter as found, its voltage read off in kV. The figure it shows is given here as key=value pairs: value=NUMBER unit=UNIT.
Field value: value=2.25 unit=kV
